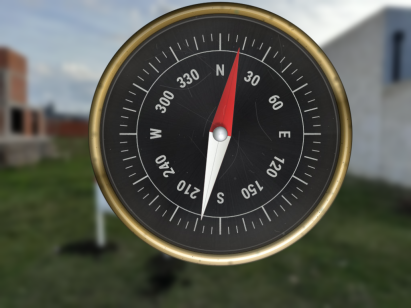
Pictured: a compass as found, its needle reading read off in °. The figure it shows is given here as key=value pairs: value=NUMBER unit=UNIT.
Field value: value=12.5 unit=°
